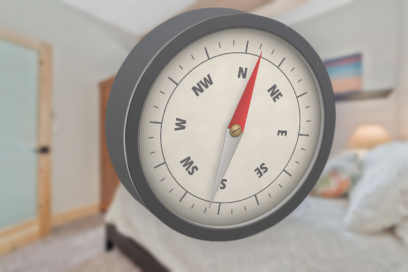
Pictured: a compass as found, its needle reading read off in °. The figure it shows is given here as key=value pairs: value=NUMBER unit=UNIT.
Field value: value=10 unit=°
